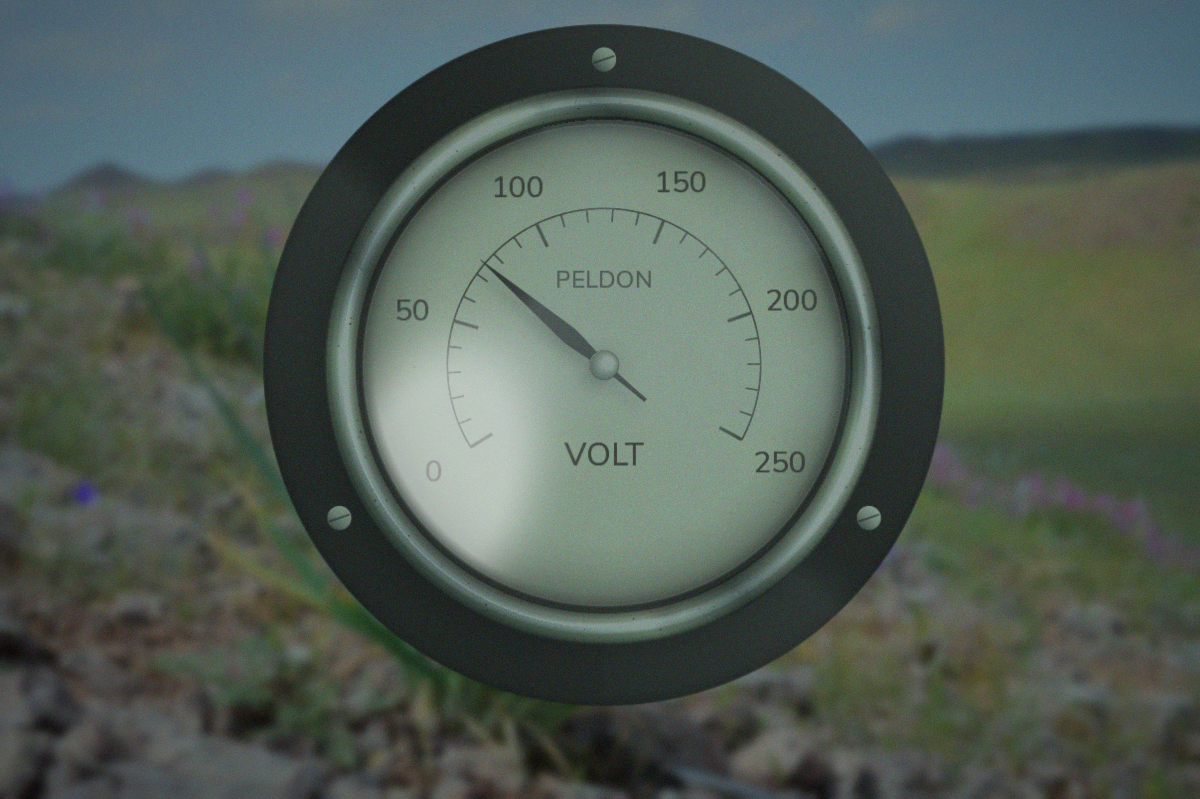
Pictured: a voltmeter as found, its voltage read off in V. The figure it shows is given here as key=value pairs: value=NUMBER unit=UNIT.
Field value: value=75 unit=V
